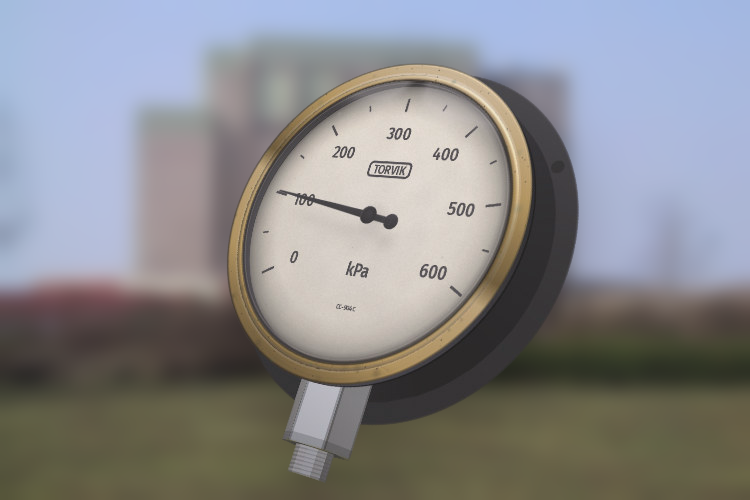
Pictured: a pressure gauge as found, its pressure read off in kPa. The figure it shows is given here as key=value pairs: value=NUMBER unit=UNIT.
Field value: value=100 unit=kPa
